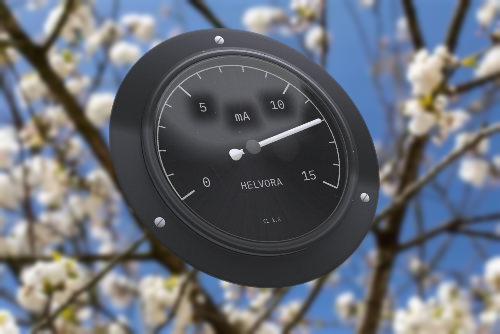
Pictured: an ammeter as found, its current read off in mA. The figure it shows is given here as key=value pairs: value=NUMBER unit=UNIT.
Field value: value=12 unit=mA
